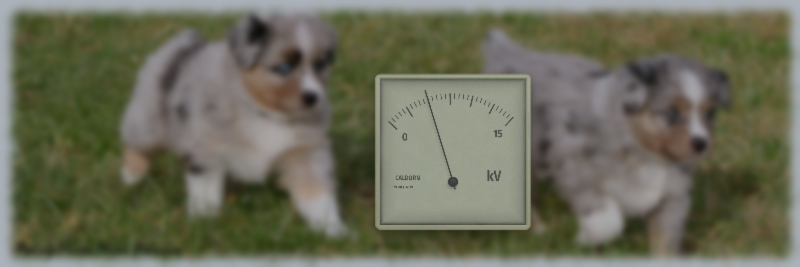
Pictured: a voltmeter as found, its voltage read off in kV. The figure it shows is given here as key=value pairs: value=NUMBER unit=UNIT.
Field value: value=5 unit=kV
